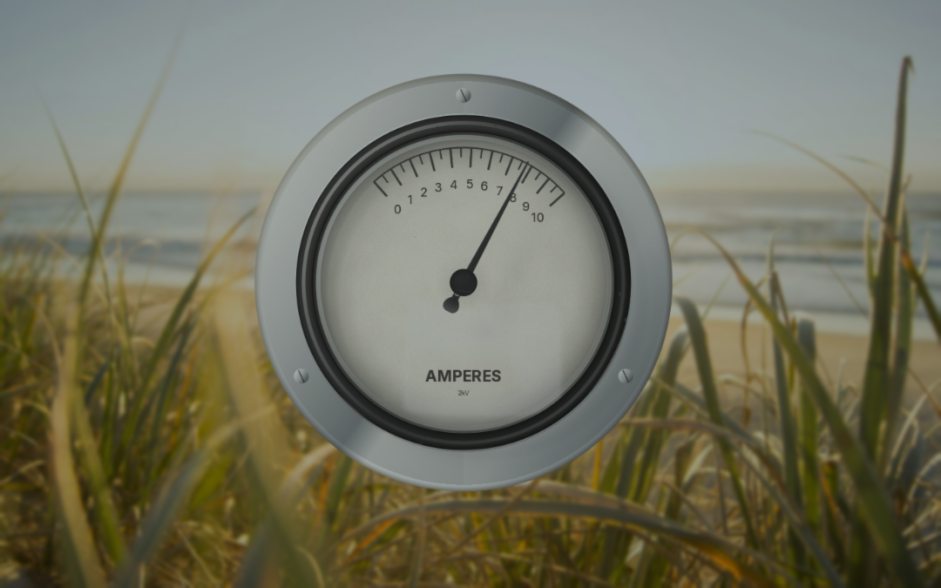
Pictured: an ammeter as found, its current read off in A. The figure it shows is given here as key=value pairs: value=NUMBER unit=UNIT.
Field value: value=7.75 unit=A
